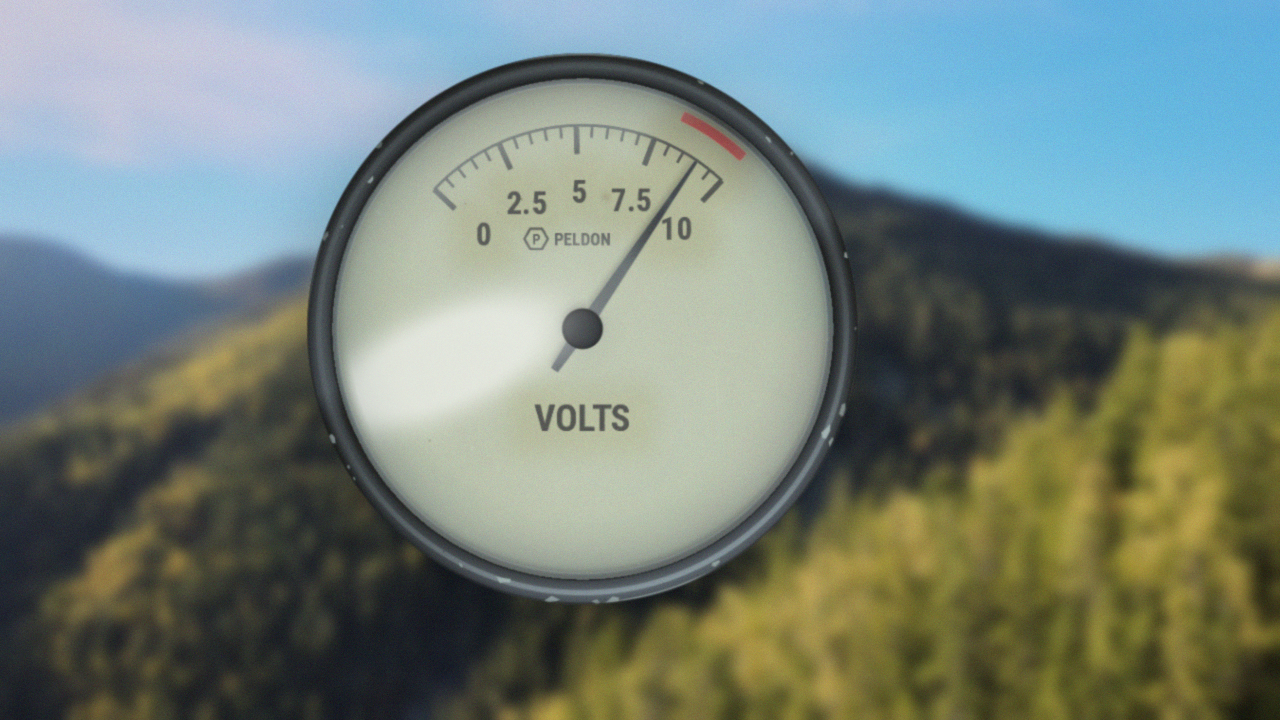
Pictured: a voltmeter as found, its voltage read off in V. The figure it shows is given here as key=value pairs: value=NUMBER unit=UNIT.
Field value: value=9 unit=V
